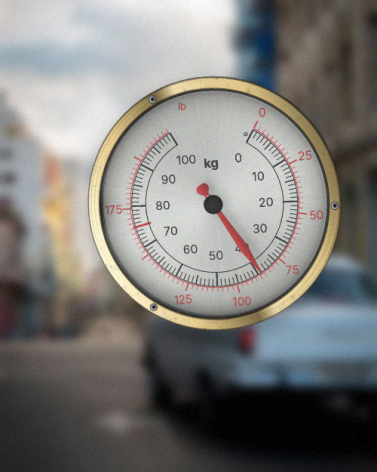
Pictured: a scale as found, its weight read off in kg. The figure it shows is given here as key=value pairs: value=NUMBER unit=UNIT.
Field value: value=39 unit=kg
